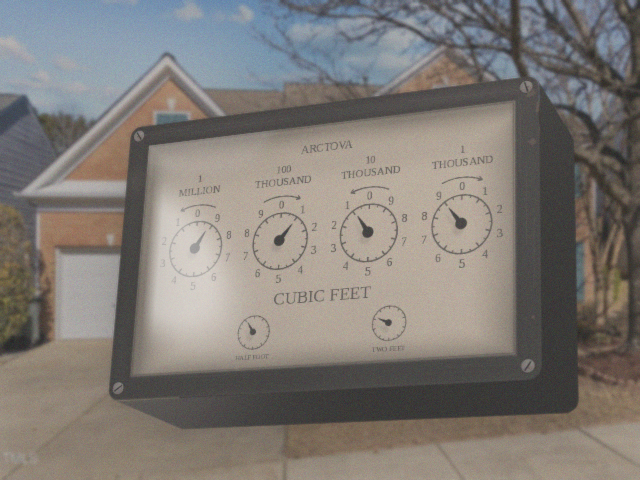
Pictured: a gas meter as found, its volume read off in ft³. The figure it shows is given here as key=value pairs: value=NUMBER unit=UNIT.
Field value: value=910900 unit=ft³
